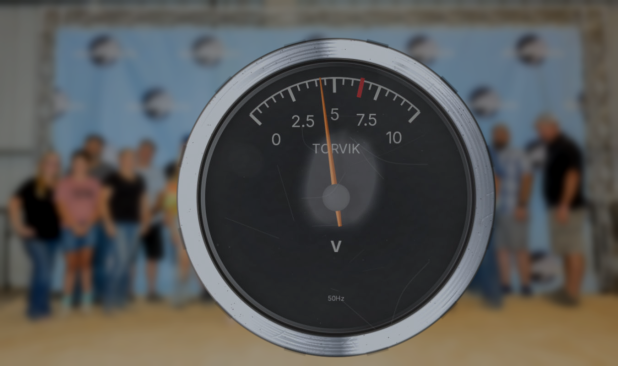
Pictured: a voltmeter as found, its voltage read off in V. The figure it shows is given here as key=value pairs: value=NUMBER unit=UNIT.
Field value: value=4.25 unit=V
